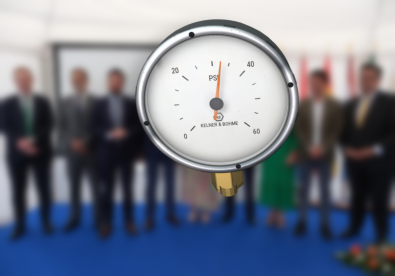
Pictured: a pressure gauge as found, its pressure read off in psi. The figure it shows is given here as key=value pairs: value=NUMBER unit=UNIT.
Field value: value=32.5 unit=psi
